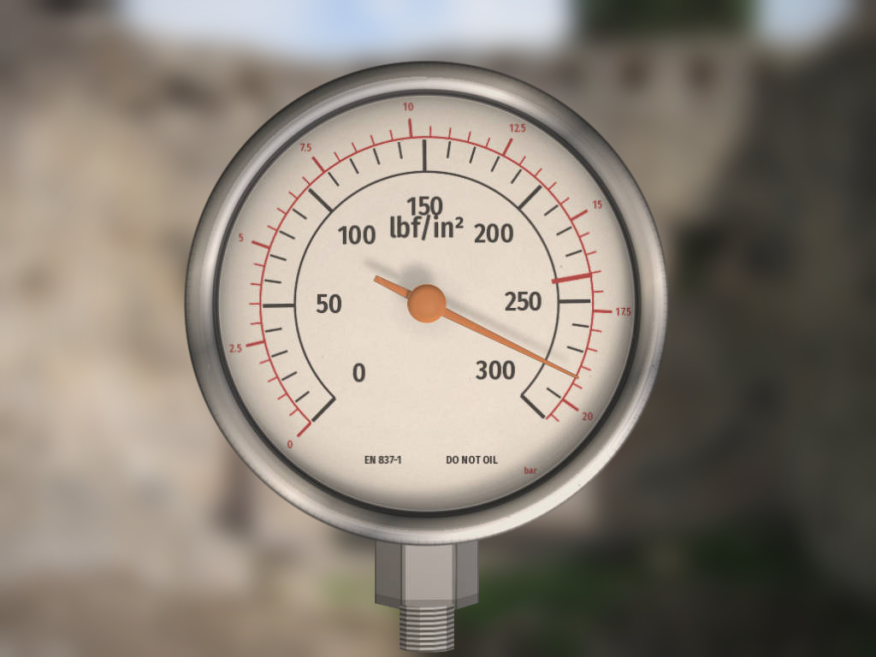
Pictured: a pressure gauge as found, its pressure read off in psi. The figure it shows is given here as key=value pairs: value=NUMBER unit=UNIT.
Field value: value=280 unit=psi
